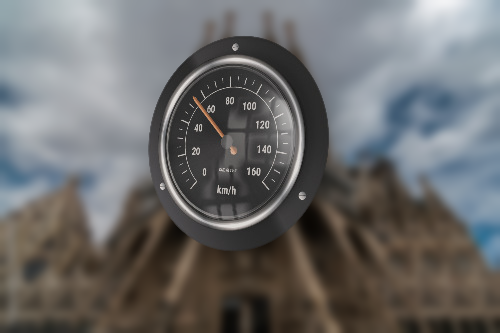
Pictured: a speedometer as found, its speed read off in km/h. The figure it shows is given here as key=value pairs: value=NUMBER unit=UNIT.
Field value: value=55 unit=km/h
